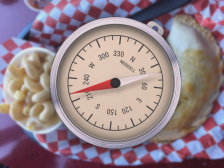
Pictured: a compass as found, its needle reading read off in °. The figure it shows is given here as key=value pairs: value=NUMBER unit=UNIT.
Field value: value=220 unit=°
